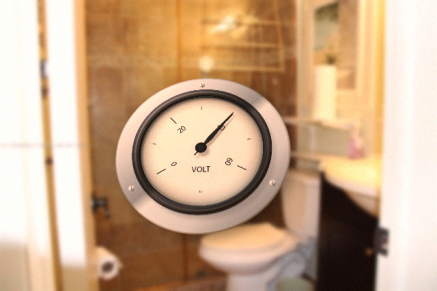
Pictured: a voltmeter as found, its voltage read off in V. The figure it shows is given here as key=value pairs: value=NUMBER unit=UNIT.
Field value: value=40 unit=V
